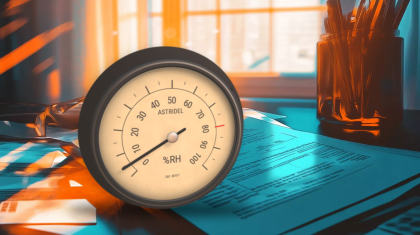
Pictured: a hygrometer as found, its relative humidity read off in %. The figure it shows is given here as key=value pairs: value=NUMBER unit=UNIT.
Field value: value=5 unit=%
